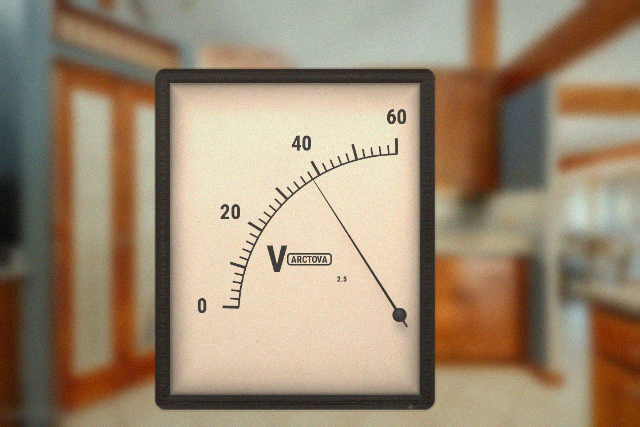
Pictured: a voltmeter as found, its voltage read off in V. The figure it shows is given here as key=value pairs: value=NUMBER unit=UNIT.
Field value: value=38 unit=V
